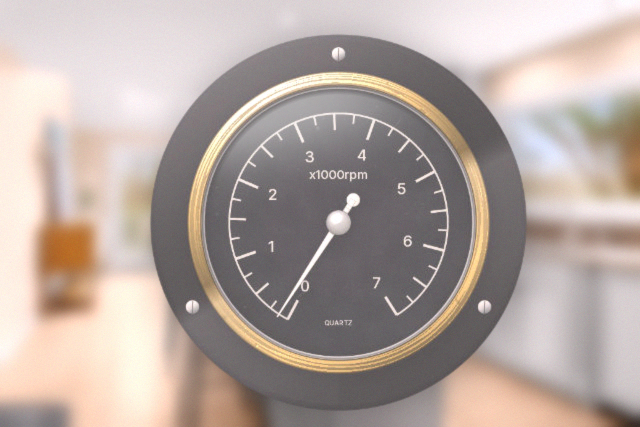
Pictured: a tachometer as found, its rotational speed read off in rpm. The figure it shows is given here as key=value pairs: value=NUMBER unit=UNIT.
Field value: value=125 unit=rpm
